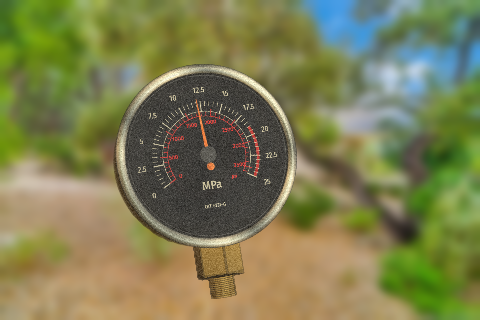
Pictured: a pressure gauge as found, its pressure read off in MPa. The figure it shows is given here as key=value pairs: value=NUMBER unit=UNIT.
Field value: value=12 unit=MPa
